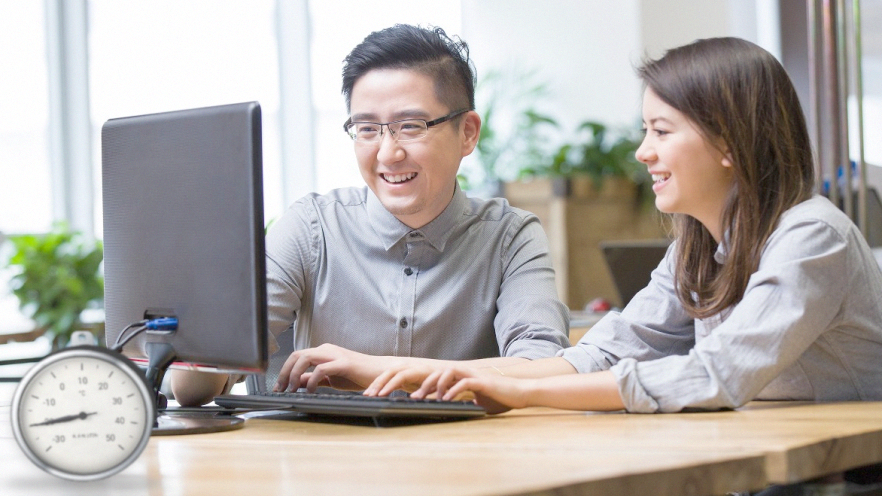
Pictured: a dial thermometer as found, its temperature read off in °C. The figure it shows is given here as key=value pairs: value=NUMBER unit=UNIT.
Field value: value=-20 unit=°C
